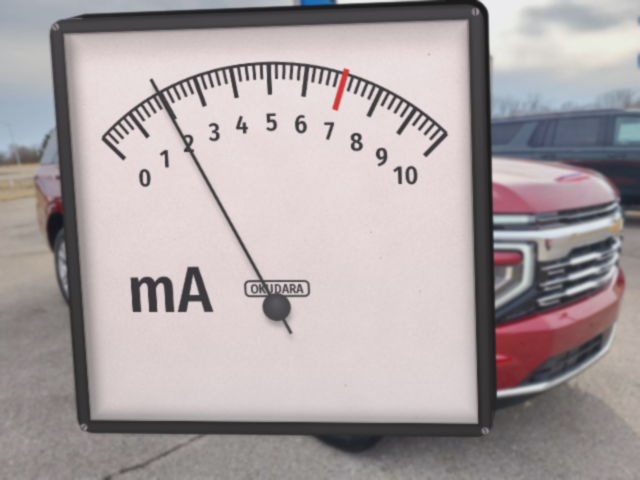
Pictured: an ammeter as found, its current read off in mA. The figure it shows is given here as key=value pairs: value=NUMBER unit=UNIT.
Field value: value=2 unit=mA
